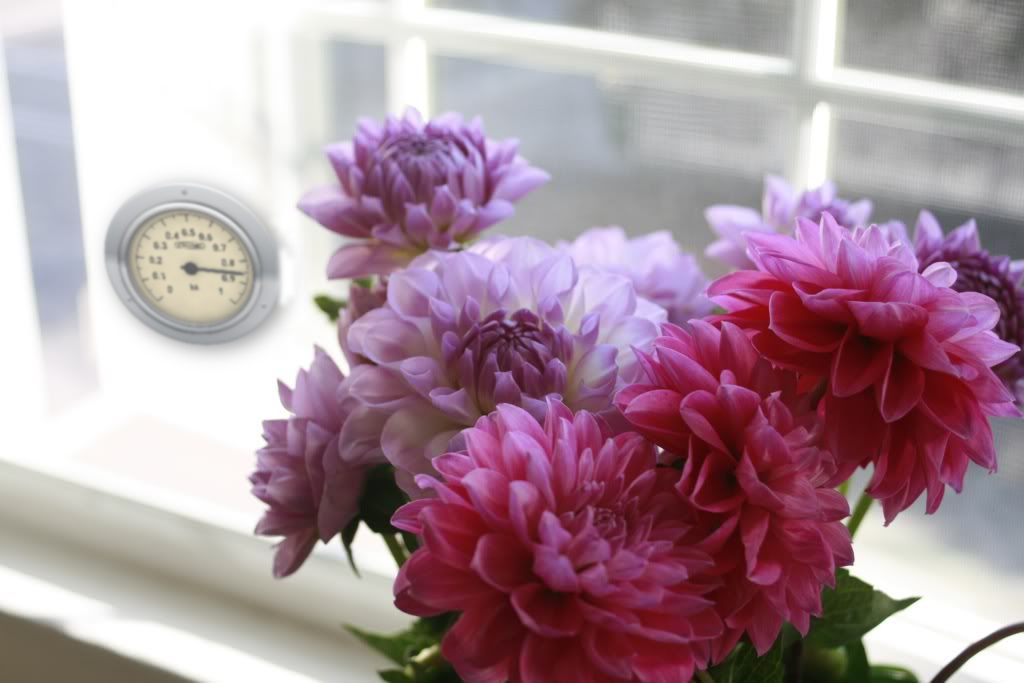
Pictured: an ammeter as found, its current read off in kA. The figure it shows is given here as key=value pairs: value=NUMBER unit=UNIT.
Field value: value=0.85 unit=kA
